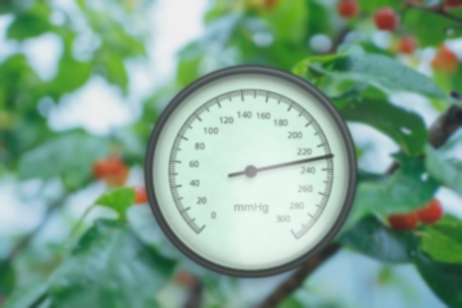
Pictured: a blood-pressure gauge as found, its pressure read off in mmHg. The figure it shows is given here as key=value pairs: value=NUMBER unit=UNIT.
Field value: value=230 unit=mmHg
